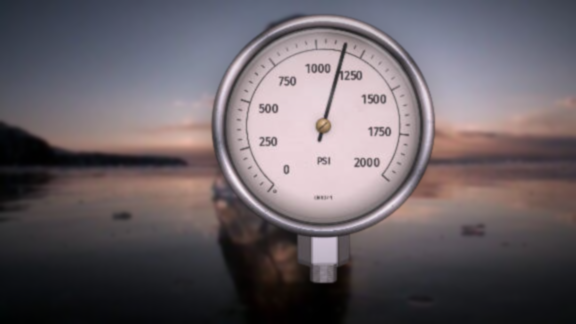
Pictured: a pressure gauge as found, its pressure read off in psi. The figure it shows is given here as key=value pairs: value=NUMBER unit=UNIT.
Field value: value=1150 unit=psi
